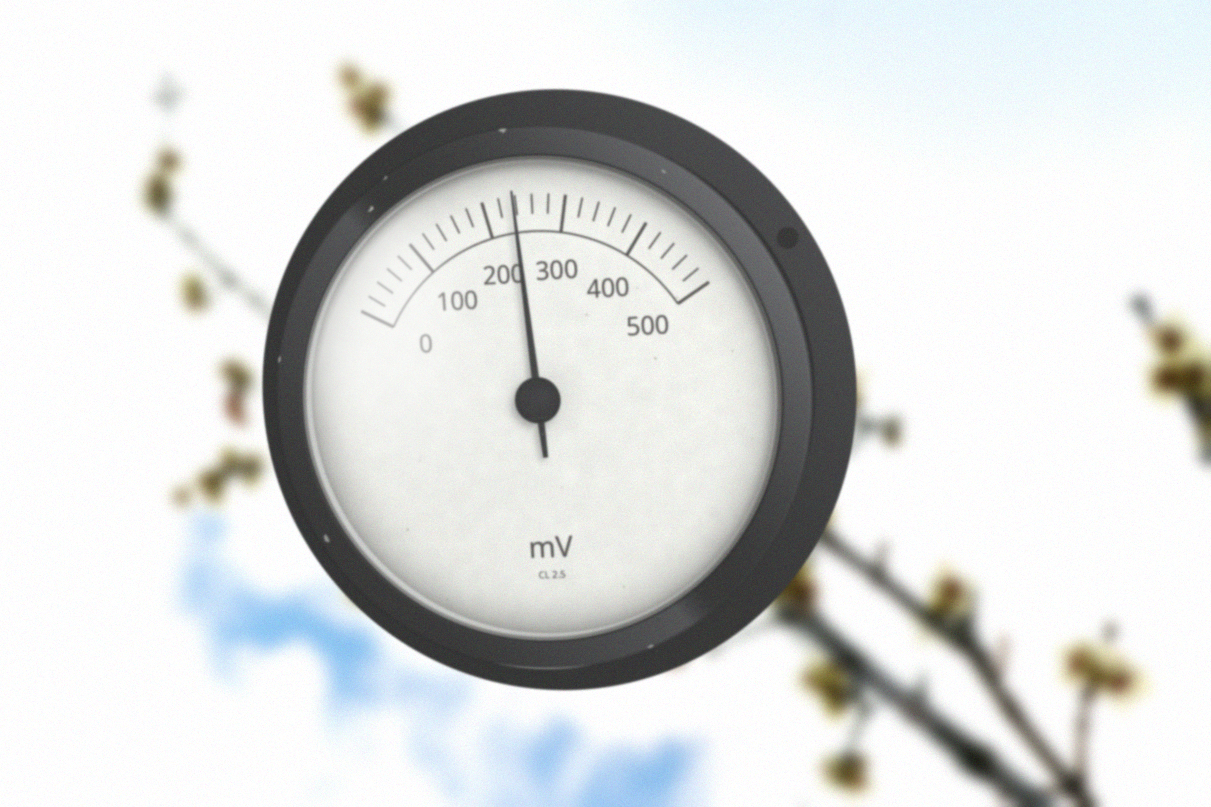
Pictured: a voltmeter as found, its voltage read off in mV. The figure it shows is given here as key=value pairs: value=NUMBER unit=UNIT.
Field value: value=240 unit=mV
